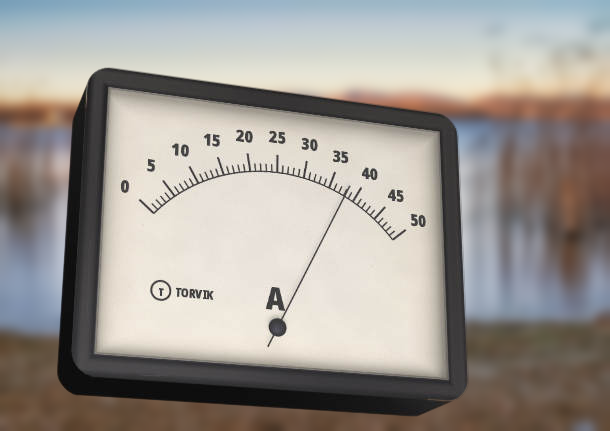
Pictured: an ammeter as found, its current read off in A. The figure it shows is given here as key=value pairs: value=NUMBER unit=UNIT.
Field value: value=38 unit=A
